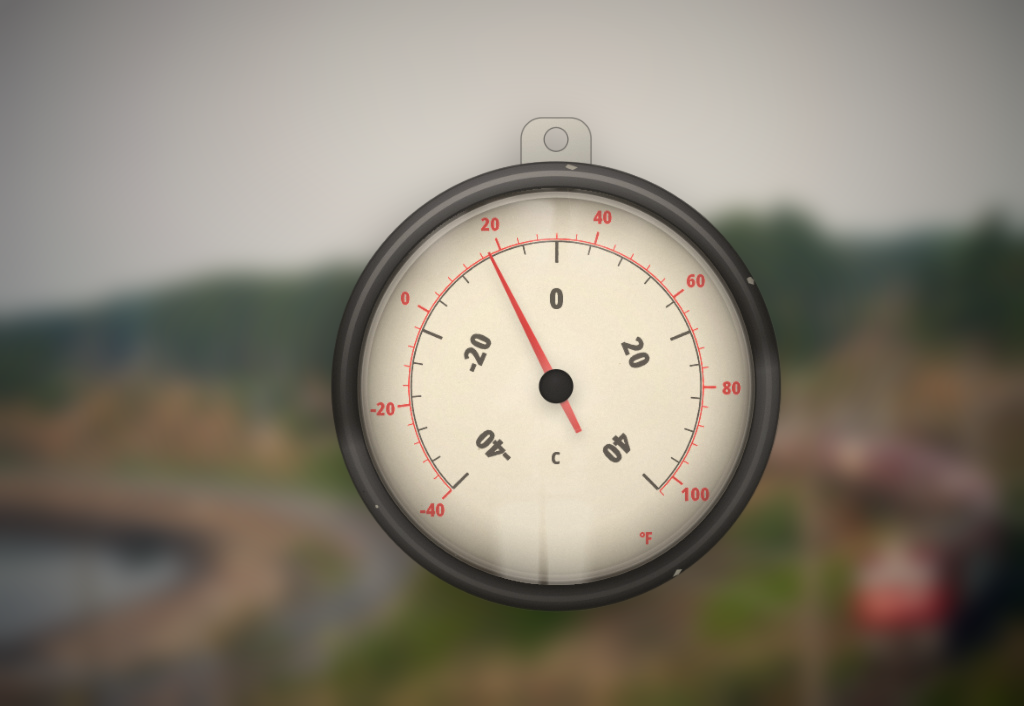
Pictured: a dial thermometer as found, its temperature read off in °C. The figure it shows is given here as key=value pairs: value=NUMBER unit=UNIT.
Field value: value=-8 unit=°C
